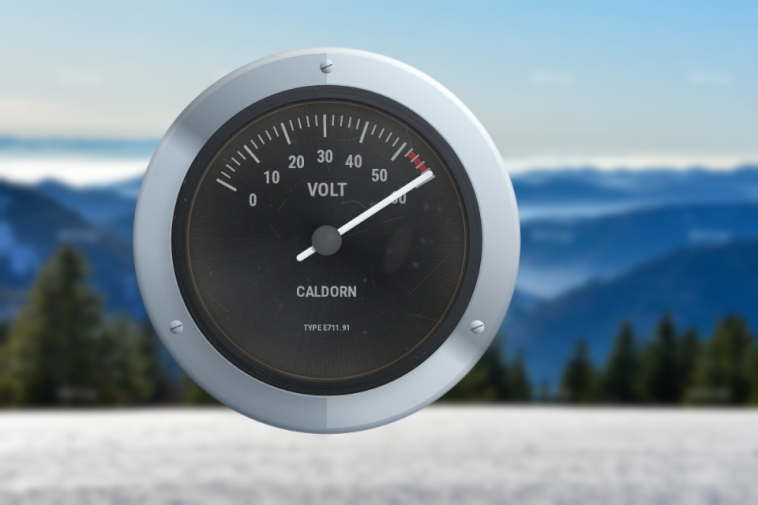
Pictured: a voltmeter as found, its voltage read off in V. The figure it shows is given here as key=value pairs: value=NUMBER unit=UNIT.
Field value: value=59 unit=V
